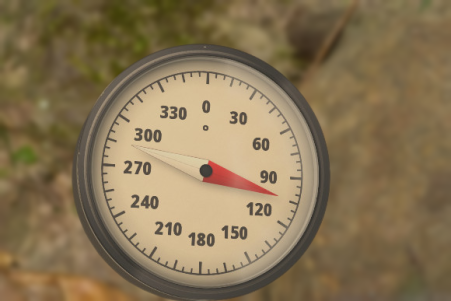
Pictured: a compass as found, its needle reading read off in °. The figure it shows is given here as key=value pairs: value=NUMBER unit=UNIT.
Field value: value=105 unit=°
